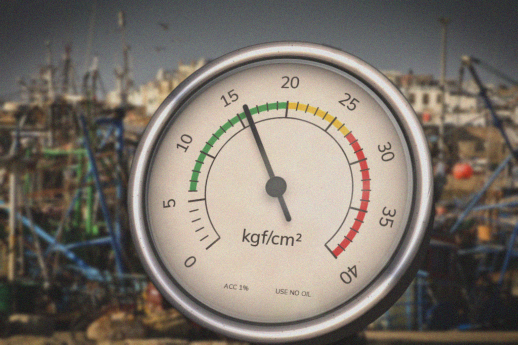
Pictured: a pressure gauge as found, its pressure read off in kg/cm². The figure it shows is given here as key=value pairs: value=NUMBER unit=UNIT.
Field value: value=16 unit=kg/cm²
